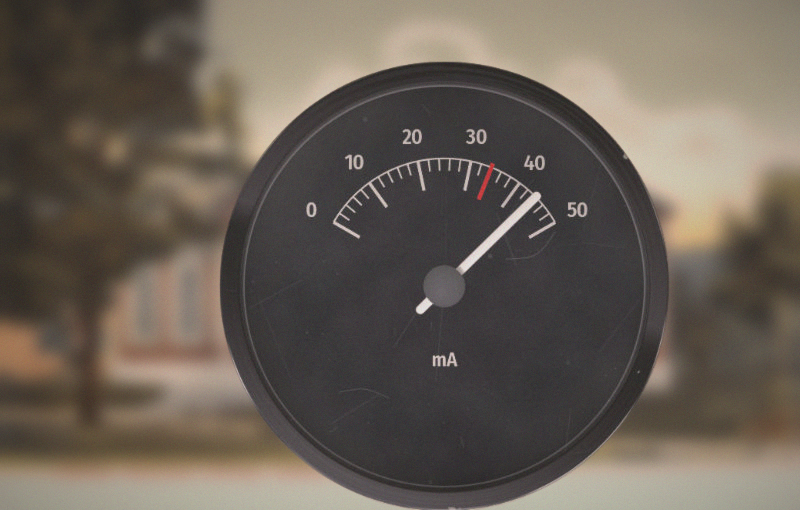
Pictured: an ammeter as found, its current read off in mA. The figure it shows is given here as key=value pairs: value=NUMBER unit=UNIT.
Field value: value=44 unit=mA
